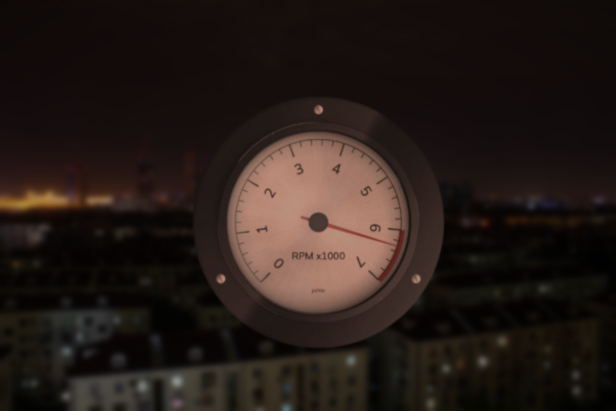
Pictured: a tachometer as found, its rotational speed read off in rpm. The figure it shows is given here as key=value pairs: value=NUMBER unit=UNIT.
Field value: value=6300 unit=rpm
